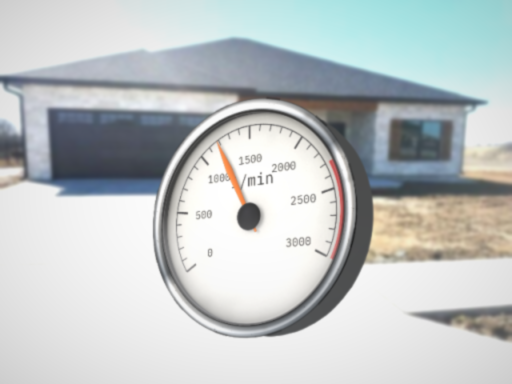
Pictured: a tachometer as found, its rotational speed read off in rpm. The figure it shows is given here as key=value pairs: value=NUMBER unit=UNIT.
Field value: value=1200 unit=rpm
